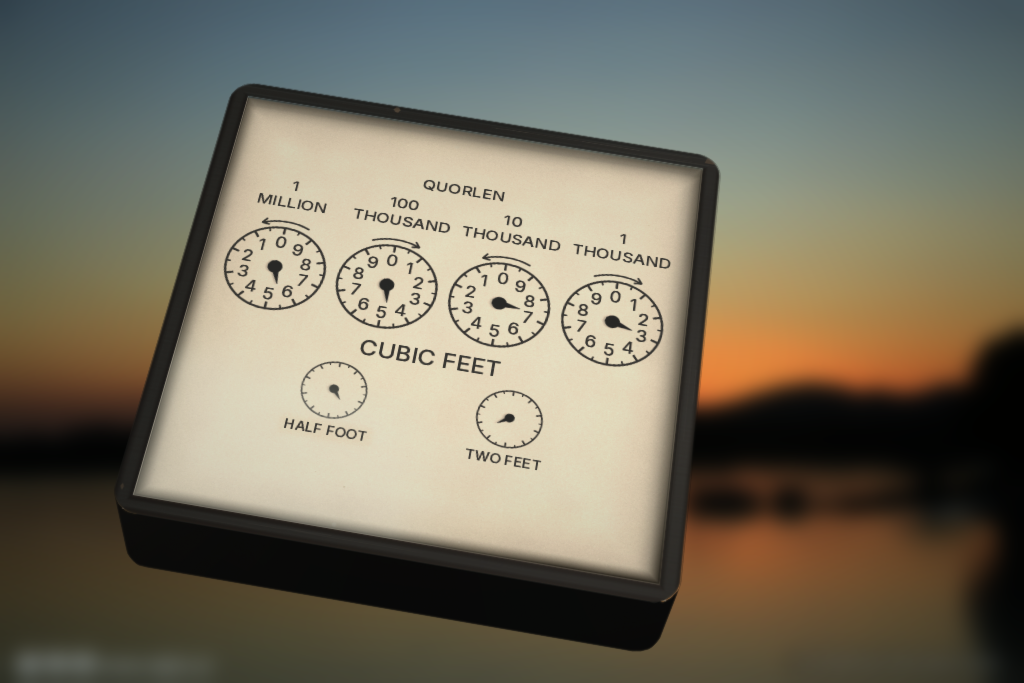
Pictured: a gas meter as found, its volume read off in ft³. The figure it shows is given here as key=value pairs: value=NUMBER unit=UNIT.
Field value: value=547300 unit=ft³
